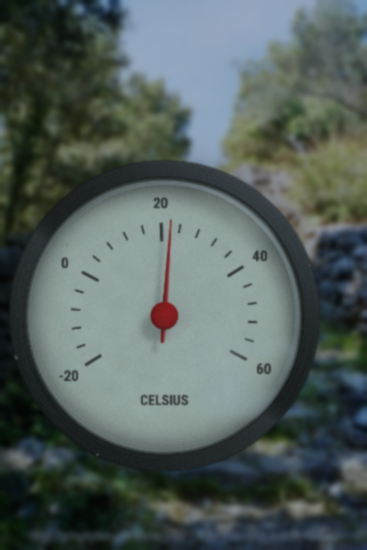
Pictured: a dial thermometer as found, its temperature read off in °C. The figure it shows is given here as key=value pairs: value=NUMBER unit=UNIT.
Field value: value=22 unit=°C
